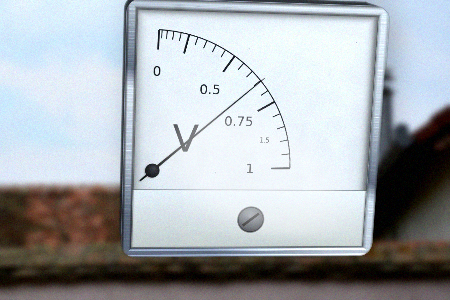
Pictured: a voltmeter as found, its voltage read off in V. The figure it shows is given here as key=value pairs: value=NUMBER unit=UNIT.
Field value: value=0.65 unit=V
